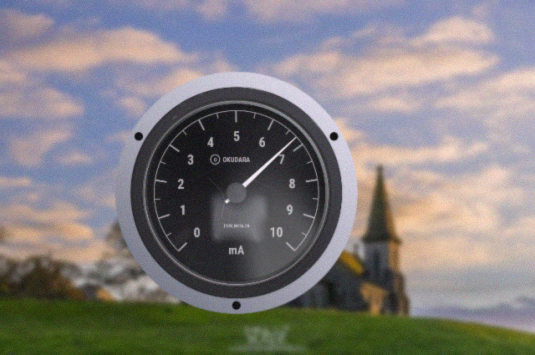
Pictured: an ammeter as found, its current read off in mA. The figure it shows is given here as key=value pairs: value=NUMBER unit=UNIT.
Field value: value=6.75 unit=mA
